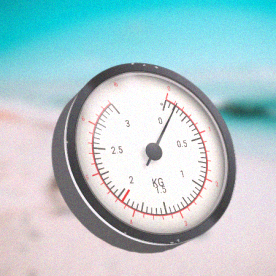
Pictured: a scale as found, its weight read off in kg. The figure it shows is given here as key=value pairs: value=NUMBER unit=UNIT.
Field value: value=0.1 unit=kg
